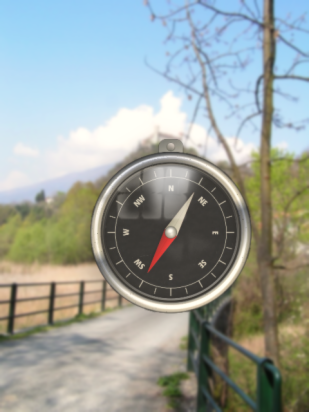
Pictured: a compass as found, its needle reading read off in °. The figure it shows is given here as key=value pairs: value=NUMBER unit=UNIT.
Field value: value=210 unit=°
